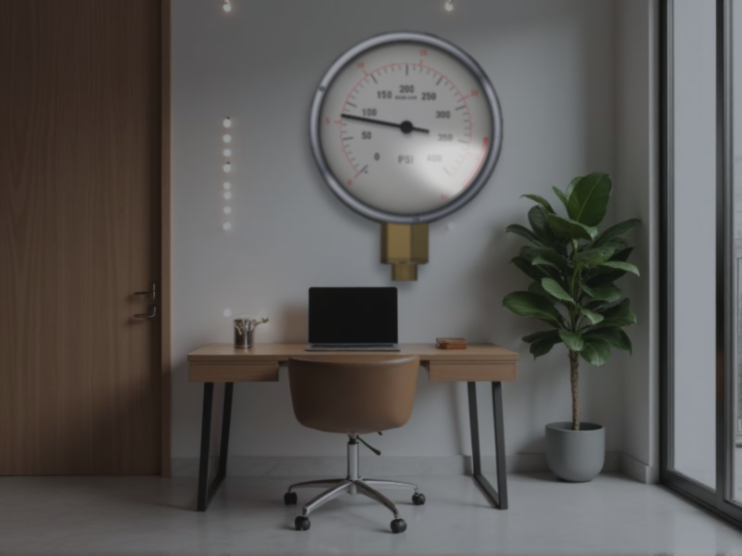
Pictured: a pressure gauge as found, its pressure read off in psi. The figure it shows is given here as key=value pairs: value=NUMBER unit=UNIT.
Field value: value=80 unit=psi
